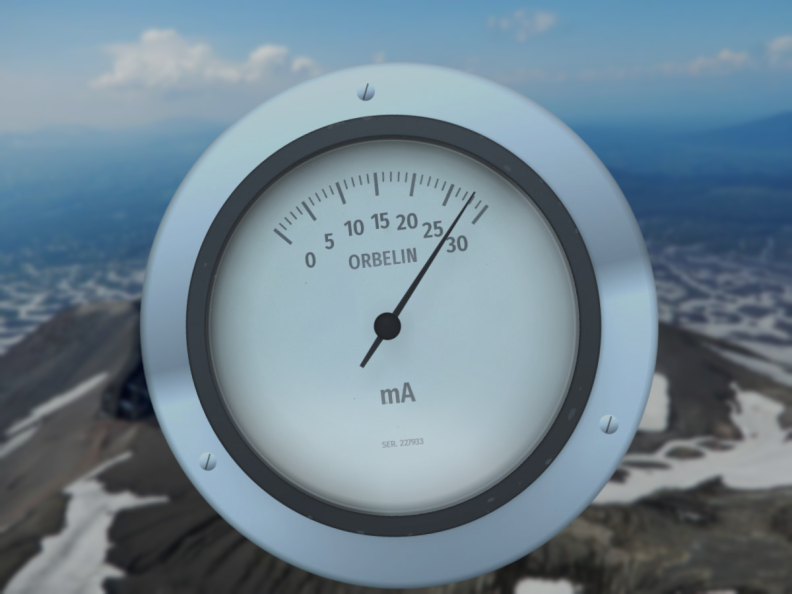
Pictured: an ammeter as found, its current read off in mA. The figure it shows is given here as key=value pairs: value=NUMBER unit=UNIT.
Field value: value=28 unit=mA
